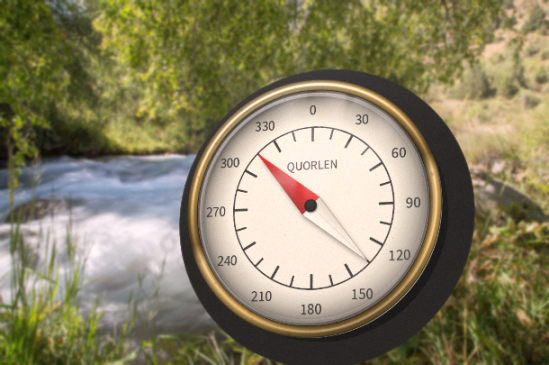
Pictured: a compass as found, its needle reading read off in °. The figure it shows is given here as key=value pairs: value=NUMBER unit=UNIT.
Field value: value=315 unit=°
